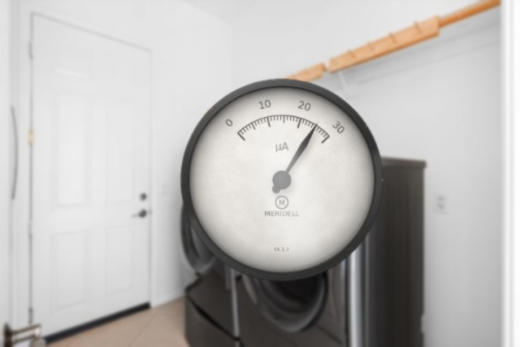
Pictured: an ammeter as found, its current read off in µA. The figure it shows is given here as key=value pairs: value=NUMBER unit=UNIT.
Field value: value=25 unit=µA
